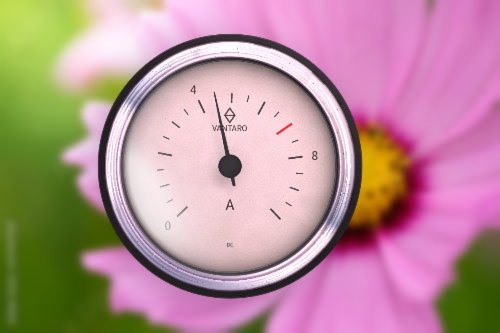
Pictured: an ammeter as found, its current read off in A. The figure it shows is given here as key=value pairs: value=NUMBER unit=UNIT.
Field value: value=4.5 unit=A
